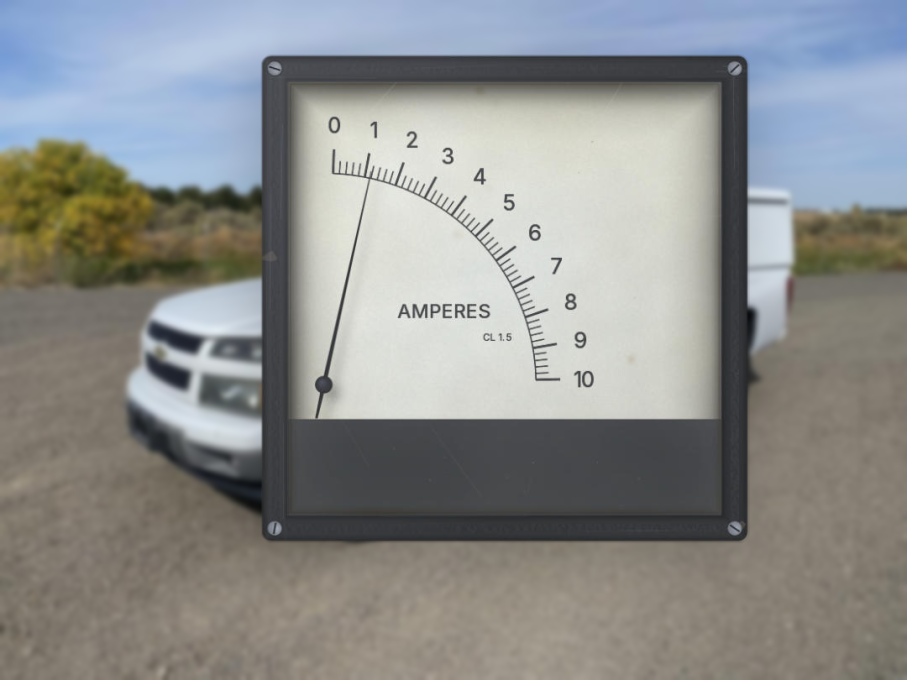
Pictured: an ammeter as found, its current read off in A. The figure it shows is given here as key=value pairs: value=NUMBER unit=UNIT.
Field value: value=1.2 unit=A
